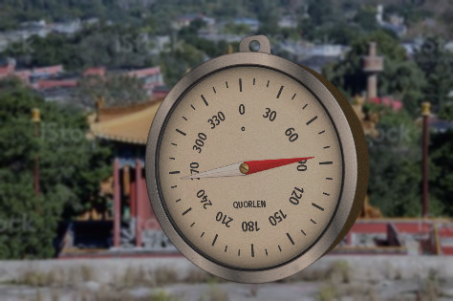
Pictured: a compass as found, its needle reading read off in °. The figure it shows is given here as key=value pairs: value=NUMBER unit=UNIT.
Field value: value=85 unit=°
